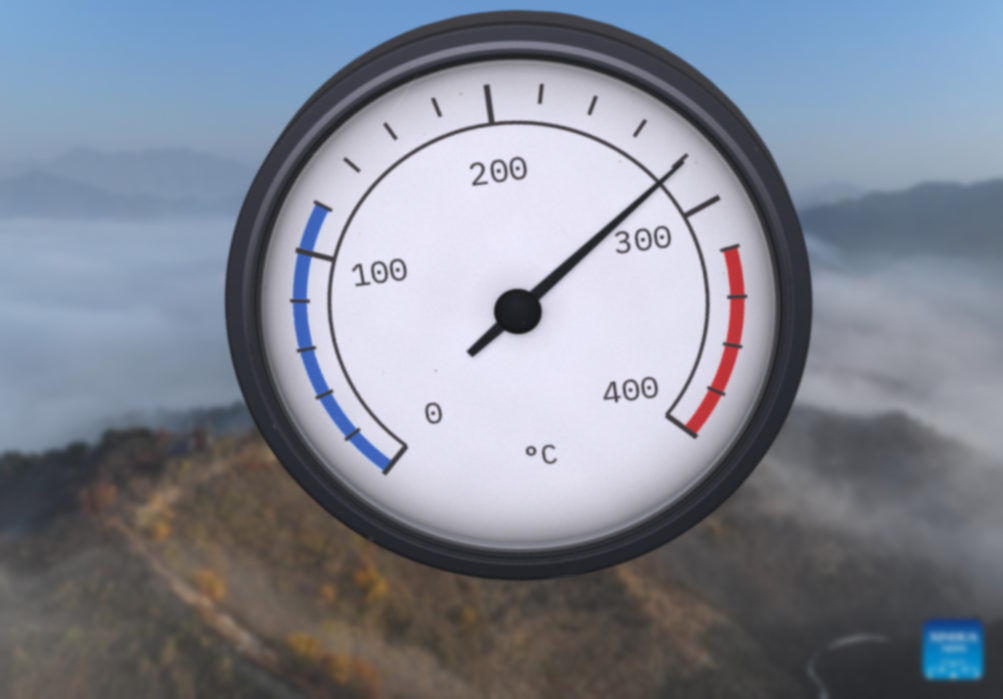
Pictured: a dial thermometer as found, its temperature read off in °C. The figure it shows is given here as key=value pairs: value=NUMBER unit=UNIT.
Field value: value=280 unit=°C
